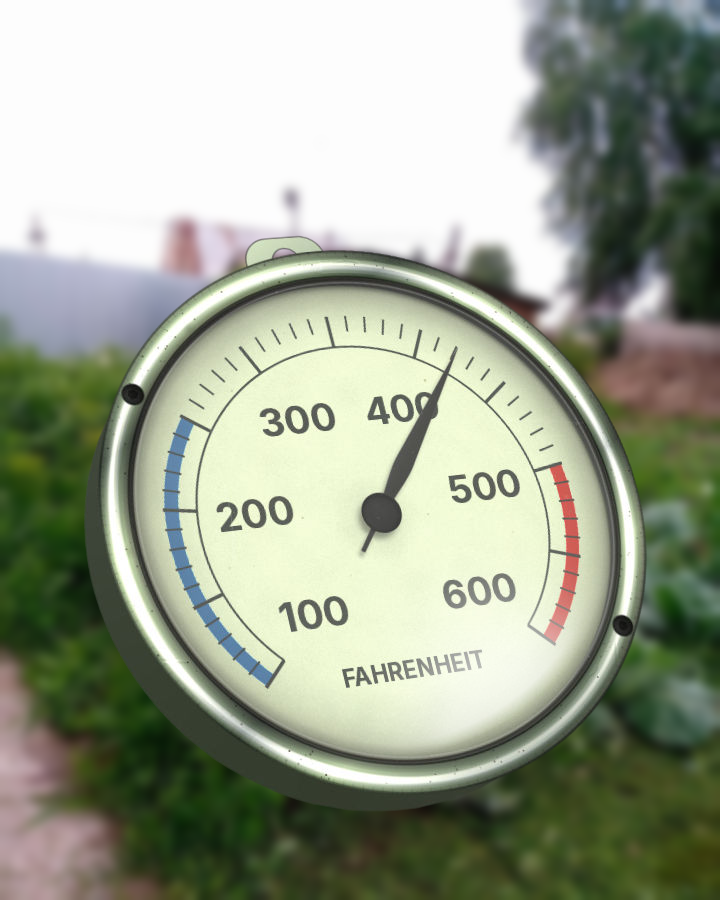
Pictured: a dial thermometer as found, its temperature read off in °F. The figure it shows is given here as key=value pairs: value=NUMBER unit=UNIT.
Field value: value=420 unit=°F
